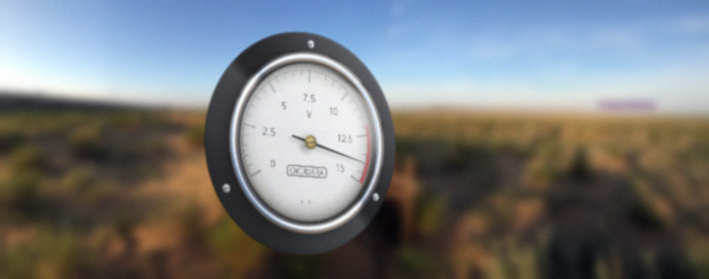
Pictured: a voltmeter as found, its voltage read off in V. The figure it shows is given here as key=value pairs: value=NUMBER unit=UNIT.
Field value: value=14 unit=V
